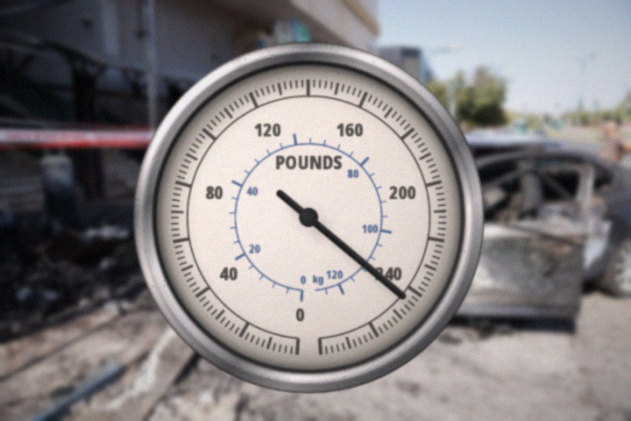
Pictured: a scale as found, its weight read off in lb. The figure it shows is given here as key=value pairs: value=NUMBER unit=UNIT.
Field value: value=244 unit=lb
